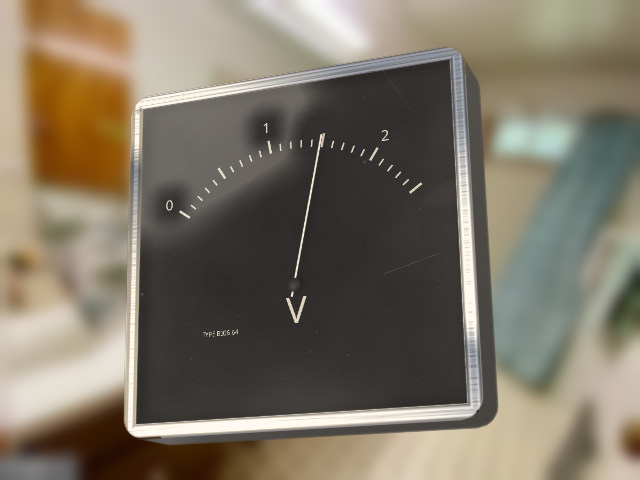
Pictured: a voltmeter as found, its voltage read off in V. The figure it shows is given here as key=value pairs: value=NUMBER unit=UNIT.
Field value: value=1.5 unit=V
